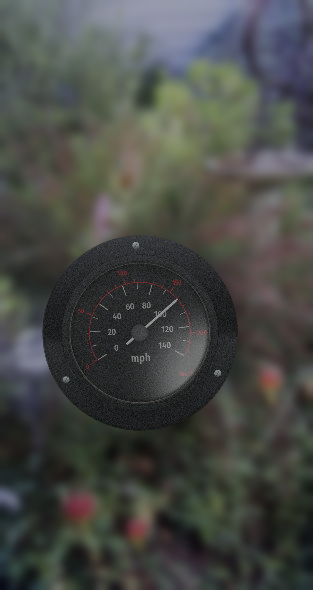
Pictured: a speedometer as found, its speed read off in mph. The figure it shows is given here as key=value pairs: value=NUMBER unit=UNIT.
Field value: value=100 unit=mph
